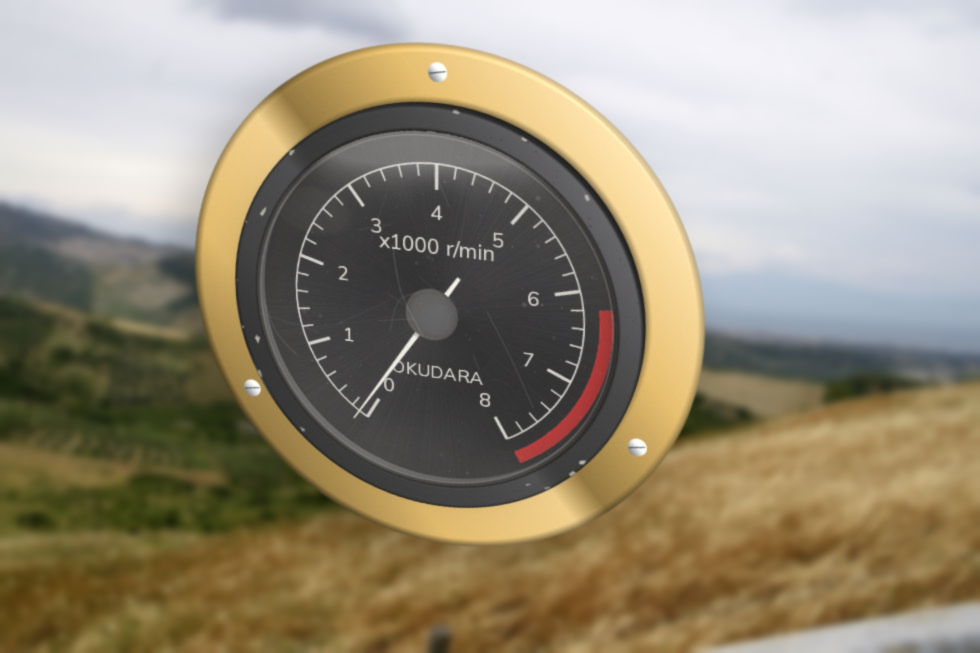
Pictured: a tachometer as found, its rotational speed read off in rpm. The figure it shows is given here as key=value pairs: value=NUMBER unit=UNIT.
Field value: value=100 unit=rpm
